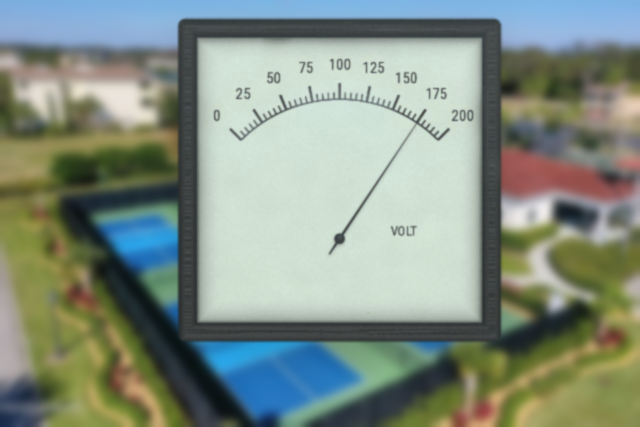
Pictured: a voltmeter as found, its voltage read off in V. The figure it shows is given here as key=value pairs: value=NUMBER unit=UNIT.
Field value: value=175 unit=V
